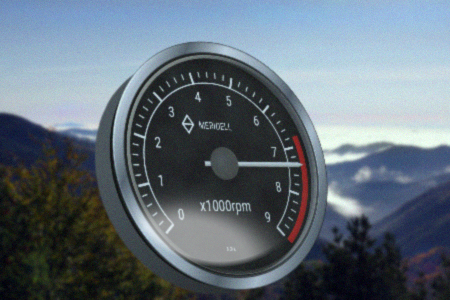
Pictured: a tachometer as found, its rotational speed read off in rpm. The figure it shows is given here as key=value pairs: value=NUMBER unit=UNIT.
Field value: value=7400 unit=rpm
